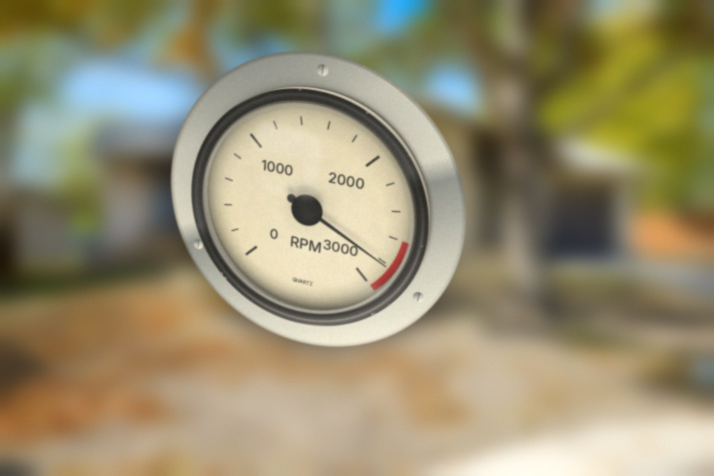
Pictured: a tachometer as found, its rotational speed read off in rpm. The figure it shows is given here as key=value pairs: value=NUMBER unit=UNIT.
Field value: value=2800 unit=rpm
